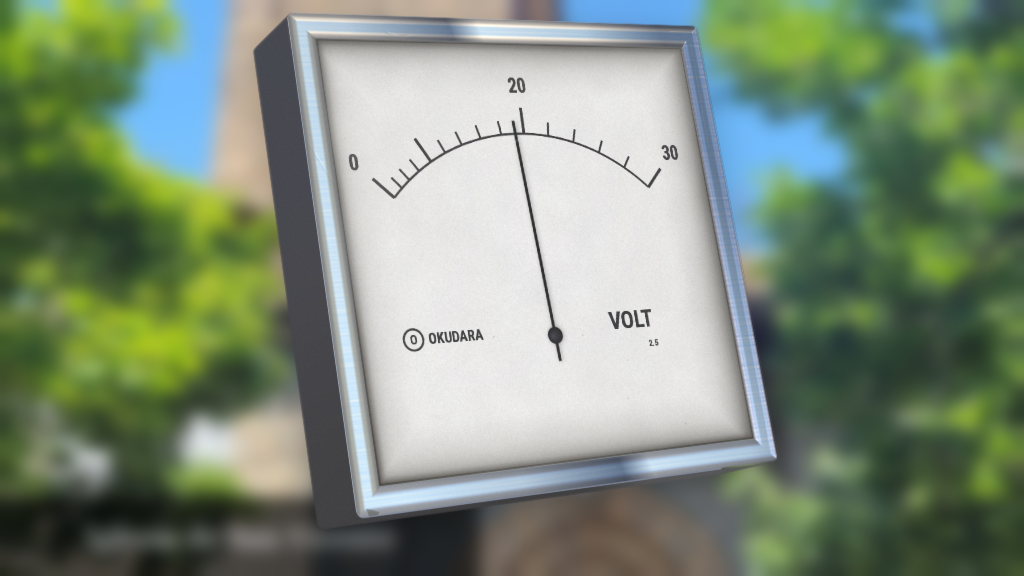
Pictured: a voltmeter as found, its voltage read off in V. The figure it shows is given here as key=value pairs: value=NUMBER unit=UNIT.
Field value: value=19 unit=V
